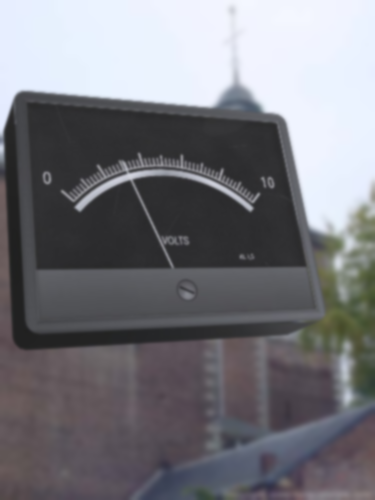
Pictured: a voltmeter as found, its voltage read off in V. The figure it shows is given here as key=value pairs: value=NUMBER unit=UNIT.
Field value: value=3 unit=V
